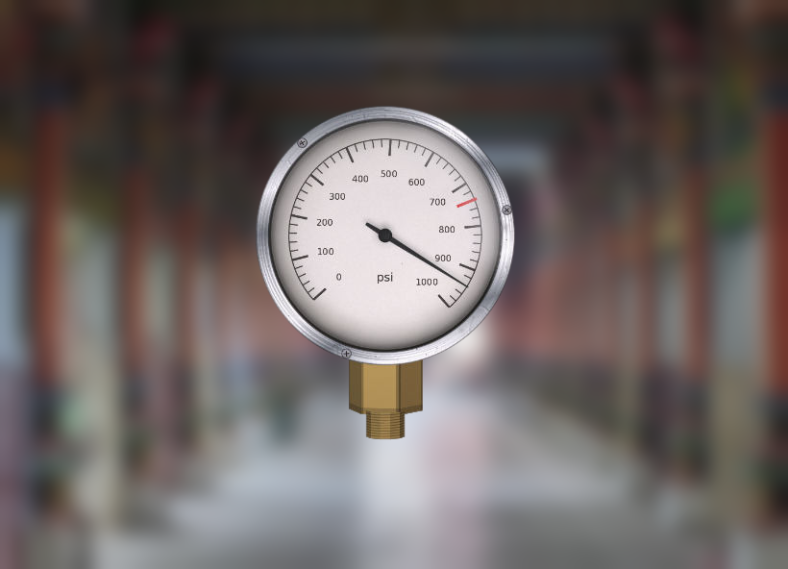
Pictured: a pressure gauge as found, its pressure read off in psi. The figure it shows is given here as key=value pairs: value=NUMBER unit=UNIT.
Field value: value=940 unit=psi
